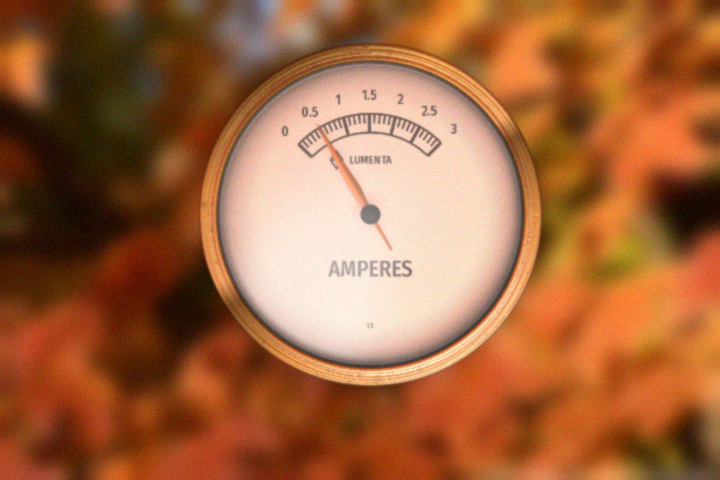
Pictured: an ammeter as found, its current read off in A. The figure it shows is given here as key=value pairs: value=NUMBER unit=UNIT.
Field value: value=0.5 unit=A
